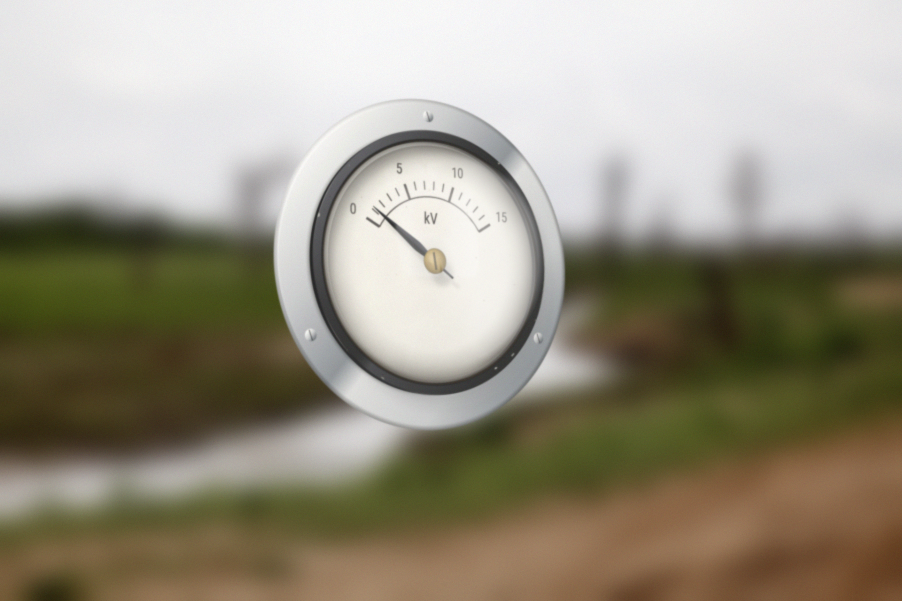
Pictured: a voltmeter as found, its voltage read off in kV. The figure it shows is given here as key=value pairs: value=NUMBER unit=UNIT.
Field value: value=1 unit=kV
